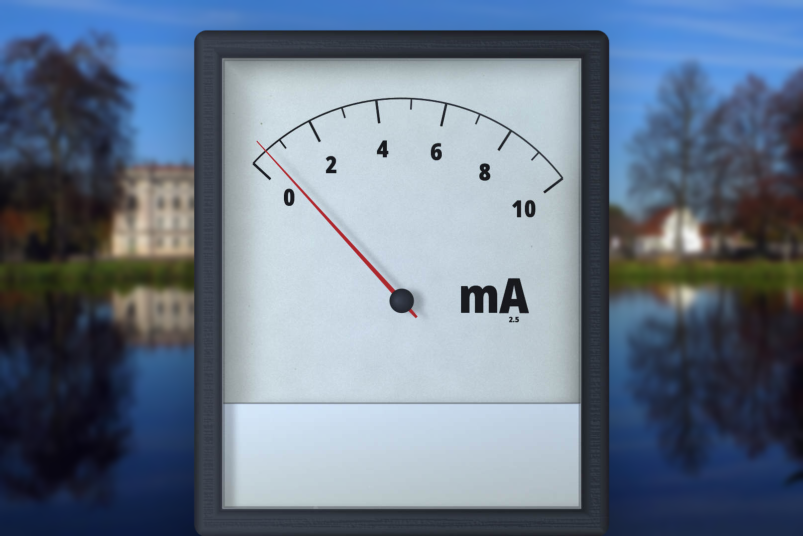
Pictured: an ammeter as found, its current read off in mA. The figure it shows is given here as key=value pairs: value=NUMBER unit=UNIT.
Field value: value=0.5 unit=mA
